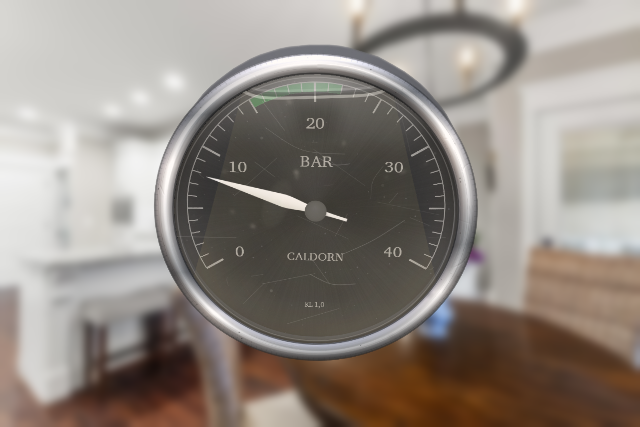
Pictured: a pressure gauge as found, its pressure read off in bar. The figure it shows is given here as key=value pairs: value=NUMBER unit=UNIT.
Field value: value=8 unit=bar
